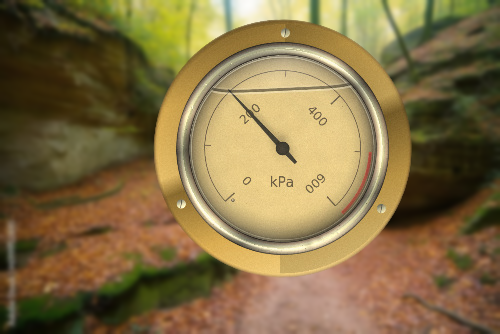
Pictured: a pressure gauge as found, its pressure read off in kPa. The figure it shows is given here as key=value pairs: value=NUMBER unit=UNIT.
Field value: value=200 unit=kPa
